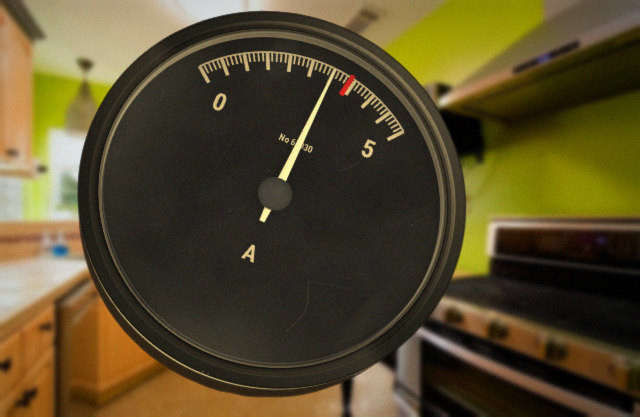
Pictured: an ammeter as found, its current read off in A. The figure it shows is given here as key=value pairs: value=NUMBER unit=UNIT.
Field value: value=3 unit=A
